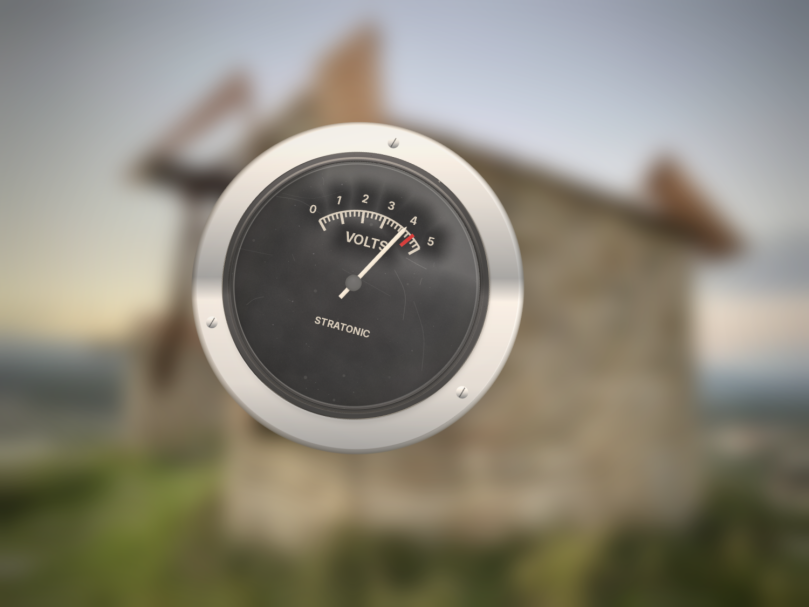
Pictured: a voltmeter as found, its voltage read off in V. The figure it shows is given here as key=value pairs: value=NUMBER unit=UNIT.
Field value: value=4 unit=V
